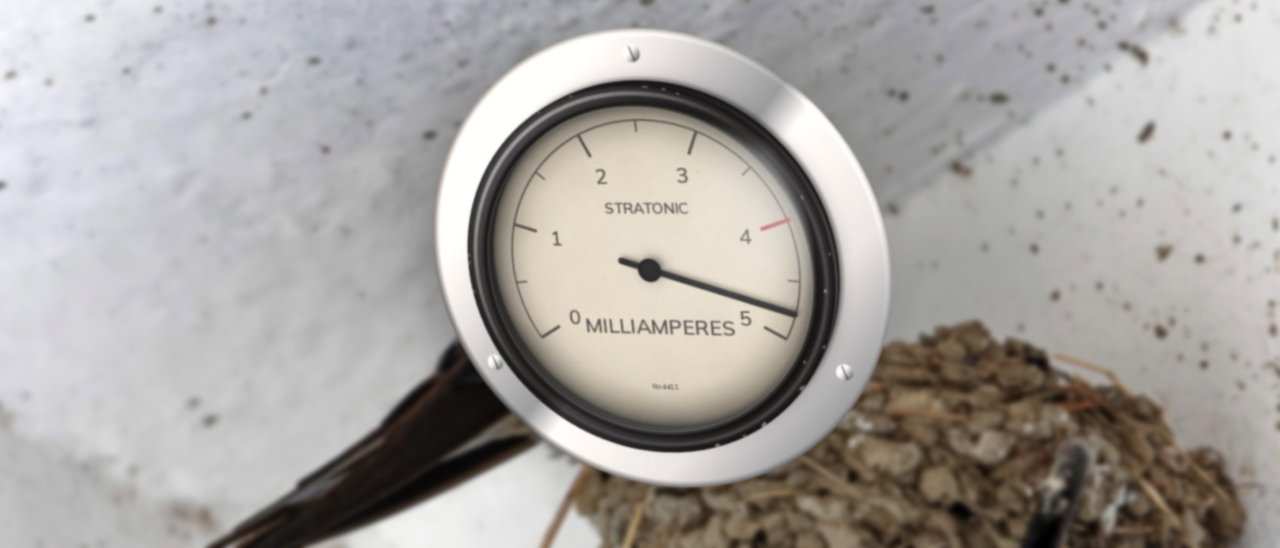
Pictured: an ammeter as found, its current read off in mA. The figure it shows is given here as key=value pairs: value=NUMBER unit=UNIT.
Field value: value=4.75 unit=mA
